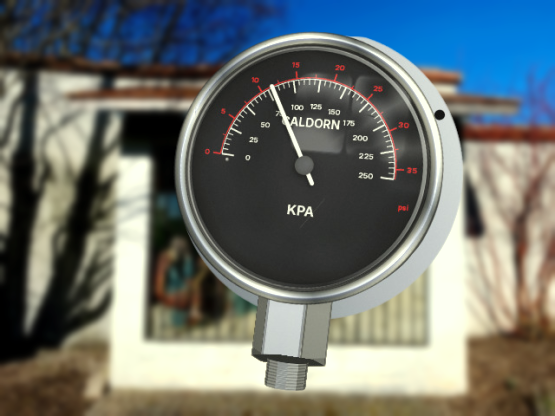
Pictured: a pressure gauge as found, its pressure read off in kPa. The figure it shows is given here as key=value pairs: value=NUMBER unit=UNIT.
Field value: value=80 unit=kPa
